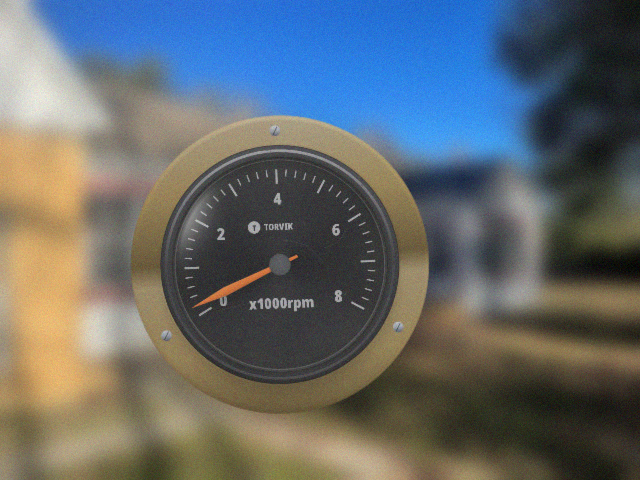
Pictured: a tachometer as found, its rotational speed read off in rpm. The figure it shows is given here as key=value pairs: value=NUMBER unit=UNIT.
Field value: value=200 unit=rpm
